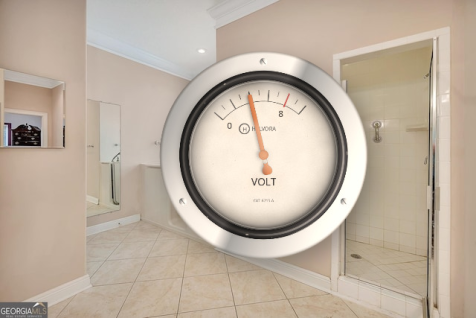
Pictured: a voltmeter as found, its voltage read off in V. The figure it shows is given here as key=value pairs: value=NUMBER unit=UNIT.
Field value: value=4 unit=V
